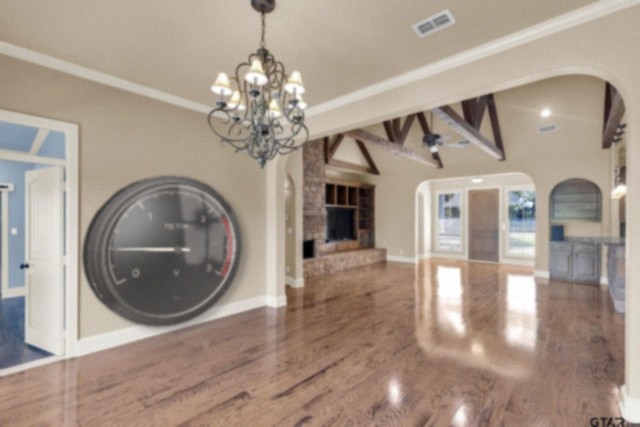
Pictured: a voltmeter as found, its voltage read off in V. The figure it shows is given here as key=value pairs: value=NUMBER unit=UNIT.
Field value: value=0.4 unit=V
